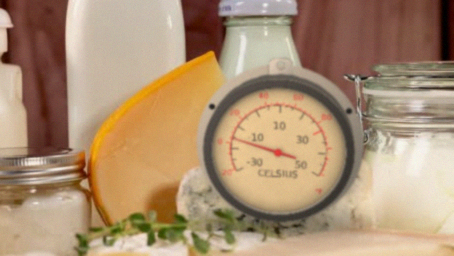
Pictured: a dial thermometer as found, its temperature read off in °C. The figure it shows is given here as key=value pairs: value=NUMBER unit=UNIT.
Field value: value=-15 unit=°C
